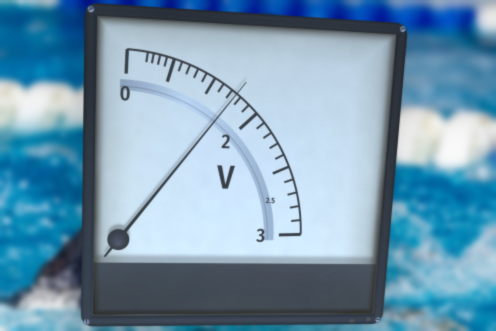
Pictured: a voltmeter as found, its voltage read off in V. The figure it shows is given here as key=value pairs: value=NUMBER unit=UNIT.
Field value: value=1.75 unit=V
